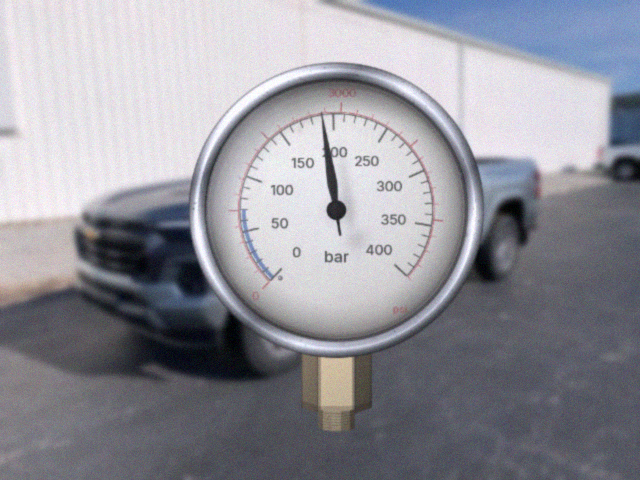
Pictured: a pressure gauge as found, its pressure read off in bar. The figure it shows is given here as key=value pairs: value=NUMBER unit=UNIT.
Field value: value=190 unit=bar
